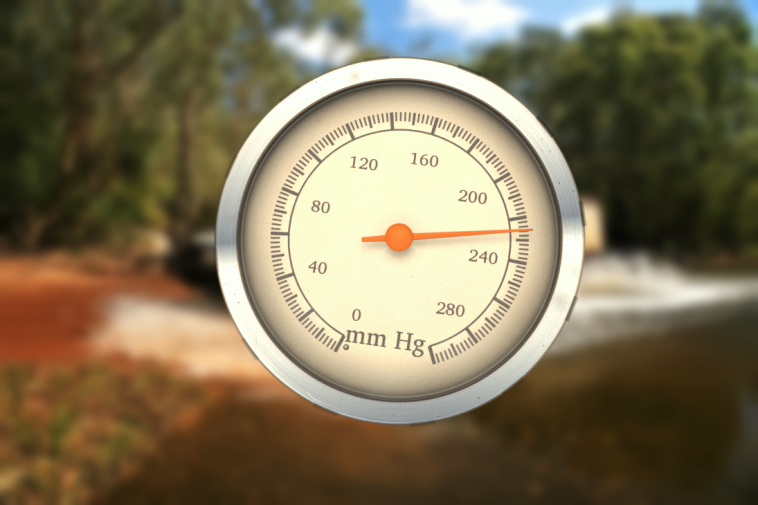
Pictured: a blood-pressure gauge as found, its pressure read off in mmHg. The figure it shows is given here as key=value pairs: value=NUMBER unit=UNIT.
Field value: value=226 unit=mmHg
